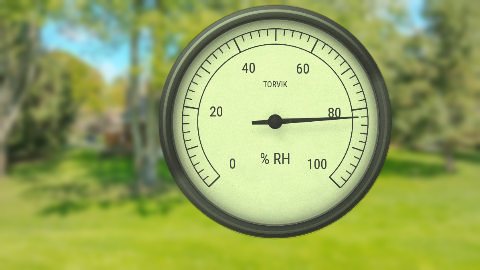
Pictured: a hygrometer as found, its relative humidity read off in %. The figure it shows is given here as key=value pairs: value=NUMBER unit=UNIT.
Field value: value=82 unit=%
